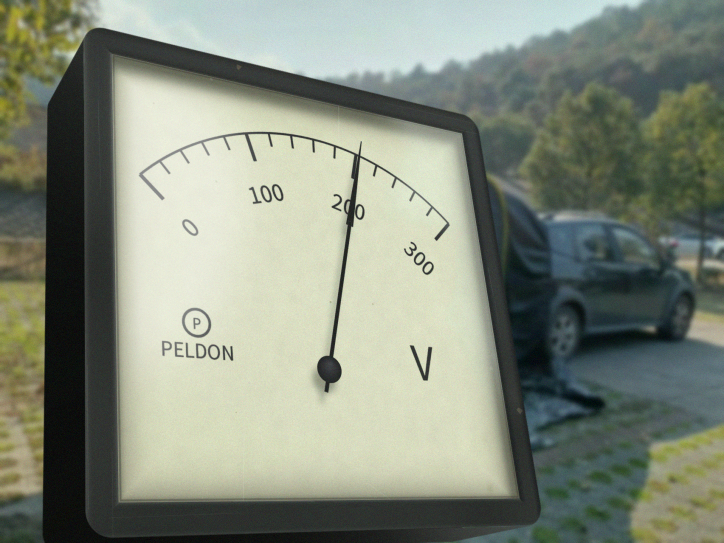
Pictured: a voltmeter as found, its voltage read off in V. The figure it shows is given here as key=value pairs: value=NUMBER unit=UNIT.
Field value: value=200 unit=V
